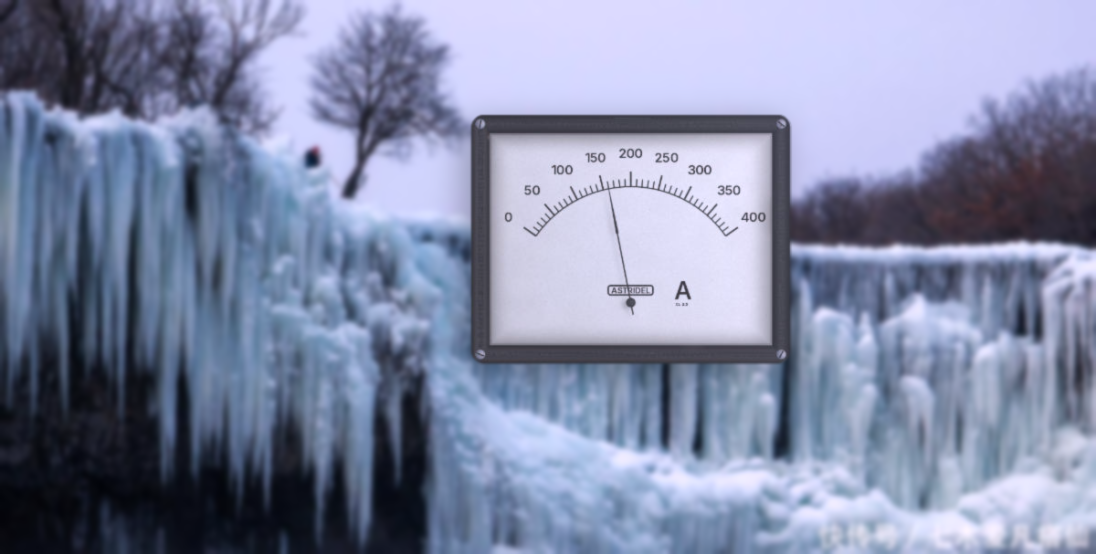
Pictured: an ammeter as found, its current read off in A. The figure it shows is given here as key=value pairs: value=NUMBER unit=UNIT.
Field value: value=160 unit=A
